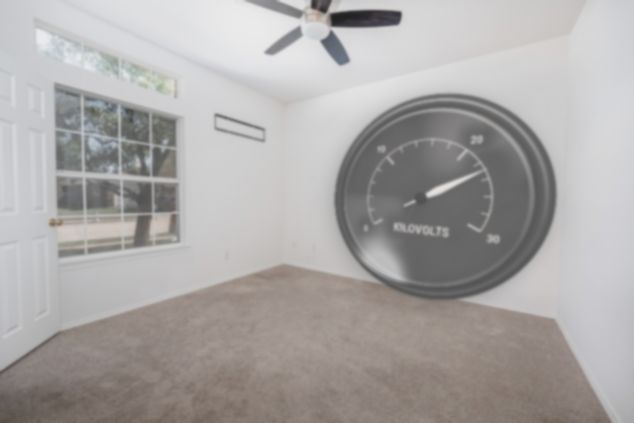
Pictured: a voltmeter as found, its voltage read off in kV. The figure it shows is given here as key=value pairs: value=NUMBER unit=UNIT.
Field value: value=23 unit=kV
